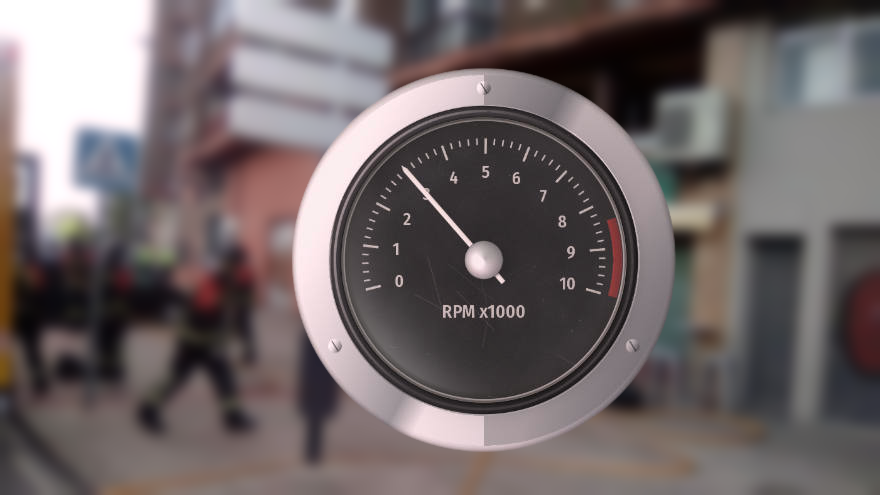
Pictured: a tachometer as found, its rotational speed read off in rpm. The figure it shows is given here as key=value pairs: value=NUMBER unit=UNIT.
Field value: value=3000 unit=rpm
